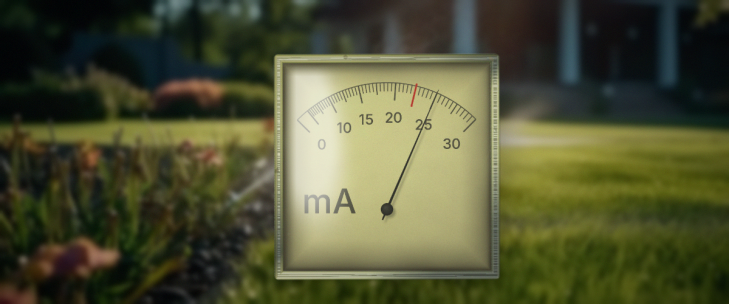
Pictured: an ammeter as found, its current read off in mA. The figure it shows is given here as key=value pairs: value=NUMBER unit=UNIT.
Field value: value=25 unit=mA
